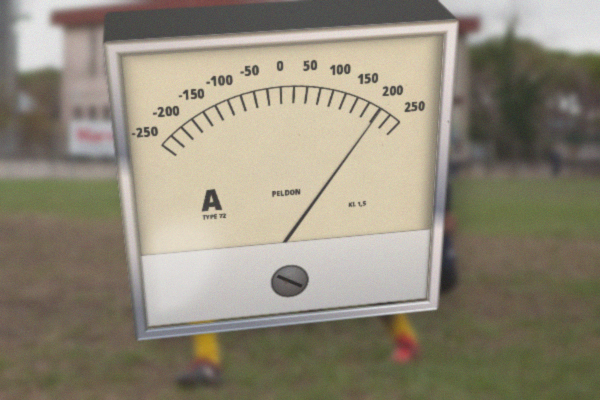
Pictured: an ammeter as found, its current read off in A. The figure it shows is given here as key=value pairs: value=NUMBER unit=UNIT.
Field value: value=200 unit=A
